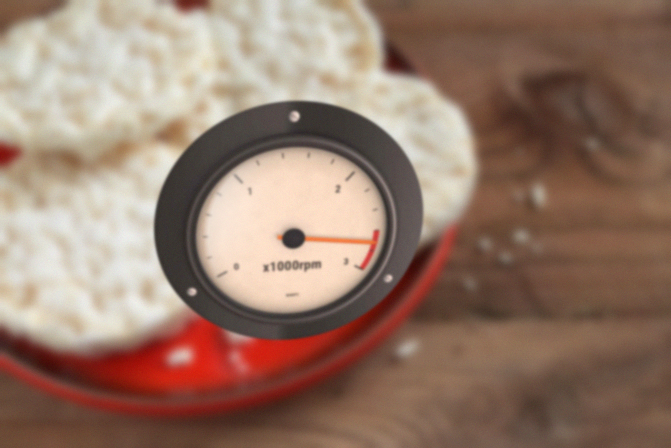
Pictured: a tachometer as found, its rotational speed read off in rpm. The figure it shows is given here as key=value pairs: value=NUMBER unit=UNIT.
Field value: value=2700 unit=rpm
